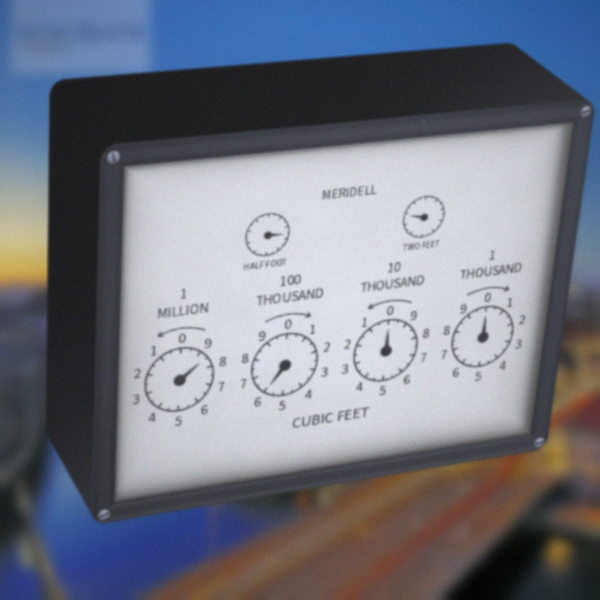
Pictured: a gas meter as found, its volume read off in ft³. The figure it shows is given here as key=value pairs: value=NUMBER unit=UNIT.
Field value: value=860000 unit=ft³
